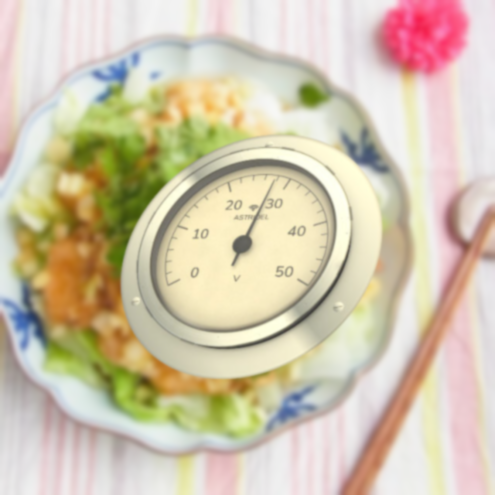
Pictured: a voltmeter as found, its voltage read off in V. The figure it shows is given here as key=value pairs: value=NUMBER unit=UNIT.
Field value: value=28 unit=V
